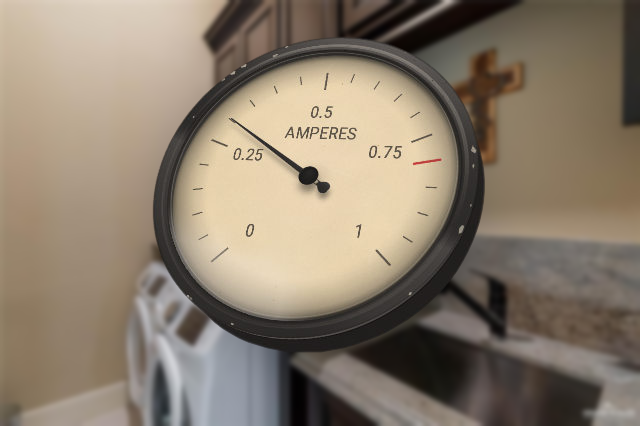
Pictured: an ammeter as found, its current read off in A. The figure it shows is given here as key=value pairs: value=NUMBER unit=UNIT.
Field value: value=0.3 unit=A
